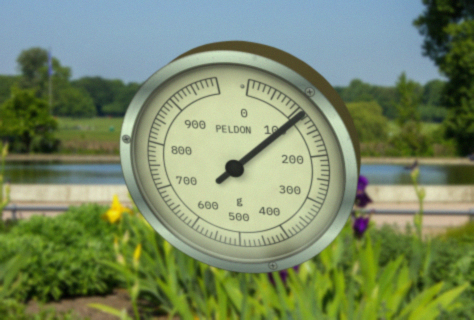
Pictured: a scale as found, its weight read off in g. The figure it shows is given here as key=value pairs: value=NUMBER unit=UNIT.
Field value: value=110 unit=g
